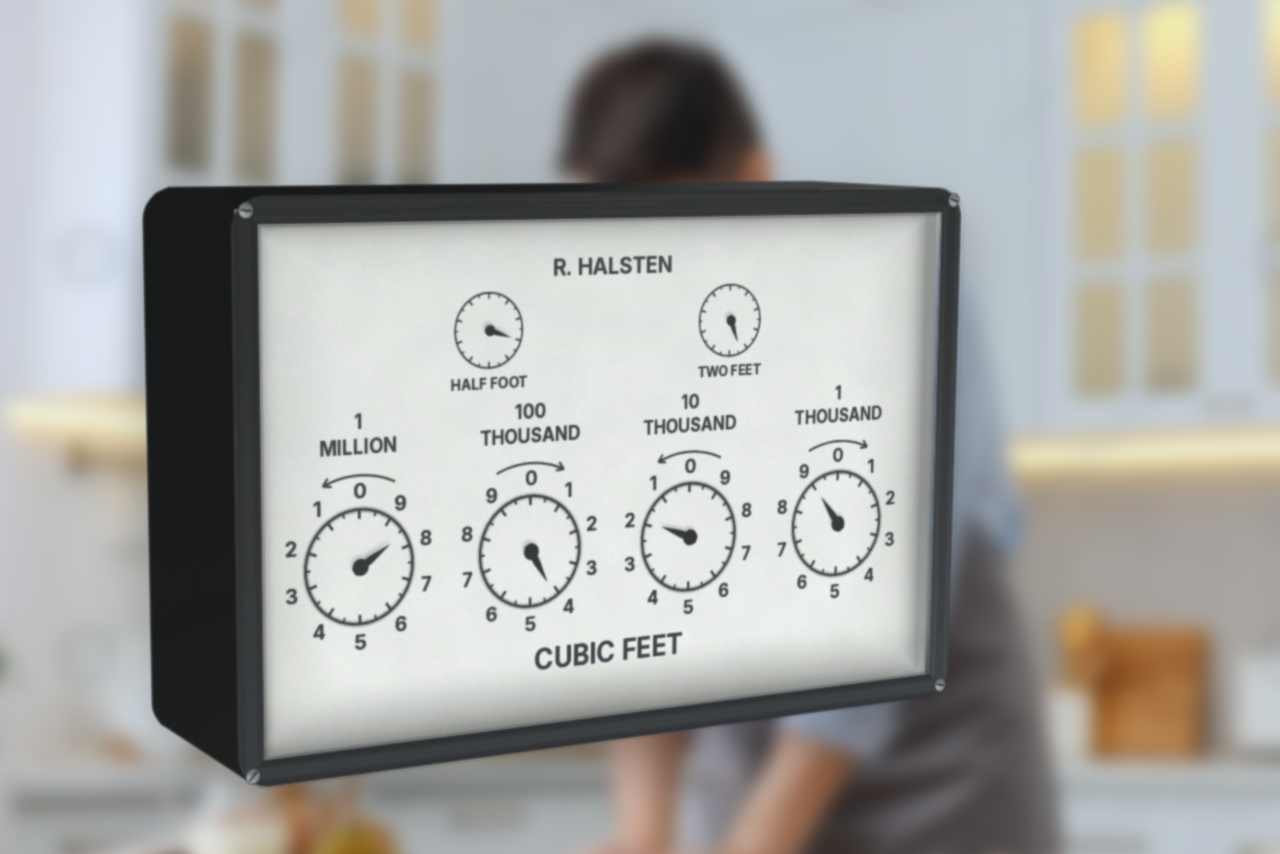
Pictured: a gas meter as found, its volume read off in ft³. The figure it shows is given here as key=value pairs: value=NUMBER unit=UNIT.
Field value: value=841900 unit=ft³
